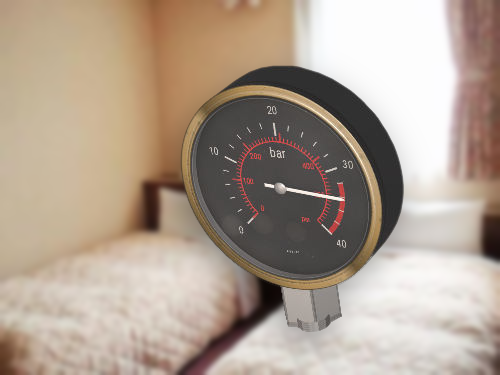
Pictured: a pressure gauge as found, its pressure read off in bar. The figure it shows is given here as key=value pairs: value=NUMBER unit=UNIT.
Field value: value=34 unit=bar
